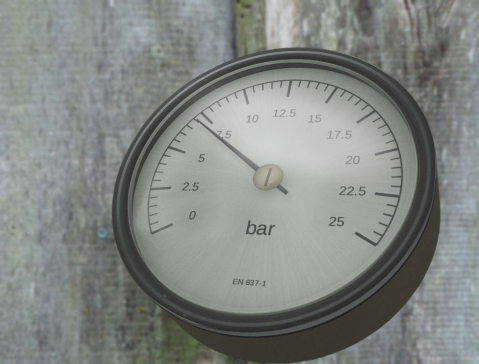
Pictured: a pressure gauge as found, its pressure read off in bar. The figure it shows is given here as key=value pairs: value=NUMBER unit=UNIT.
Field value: value=7 unit=bar
